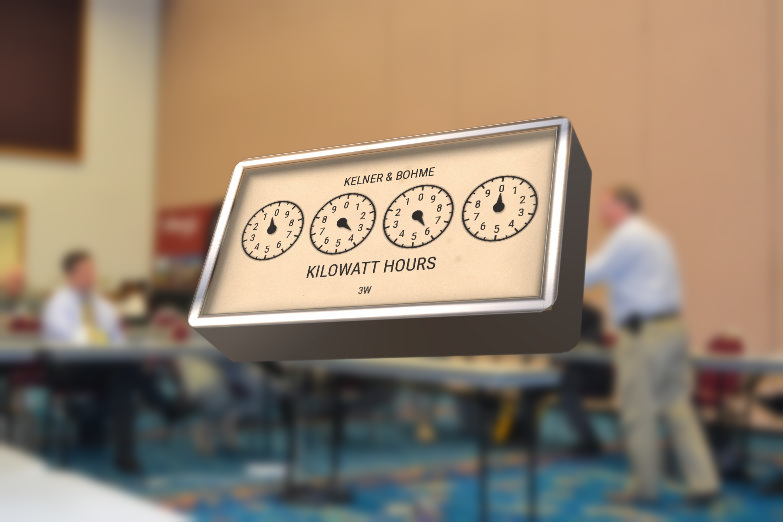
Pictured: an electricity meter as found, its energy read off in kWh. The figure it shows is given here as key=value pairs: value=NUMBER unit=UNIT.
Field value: value=360 unit=kWh
